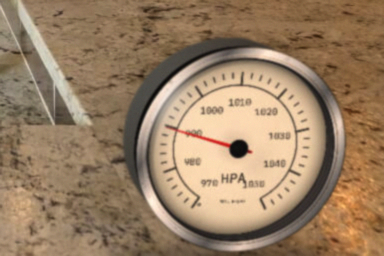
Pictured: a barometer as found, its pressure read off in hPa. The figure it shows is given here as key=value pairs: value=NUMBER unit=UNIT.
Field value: value=990 unit=hPa
